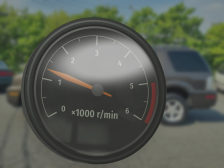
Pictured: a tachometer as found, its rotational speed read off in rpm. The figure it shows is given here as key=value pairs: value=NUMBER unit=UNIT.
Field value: value=1250 unit=rpm
